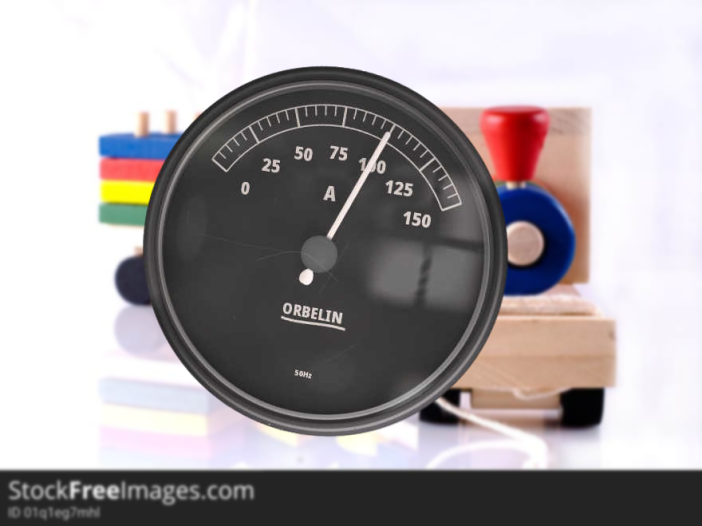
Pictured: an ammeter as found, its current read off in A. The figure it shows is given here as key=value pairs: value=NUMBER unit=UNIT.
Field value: value=100 unit=A
